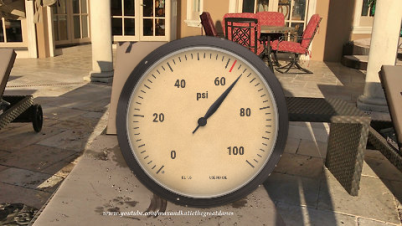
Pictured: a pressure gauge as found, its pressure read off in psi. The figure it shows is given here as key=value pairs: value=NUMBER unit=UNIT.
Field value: value=66 unit=psi
